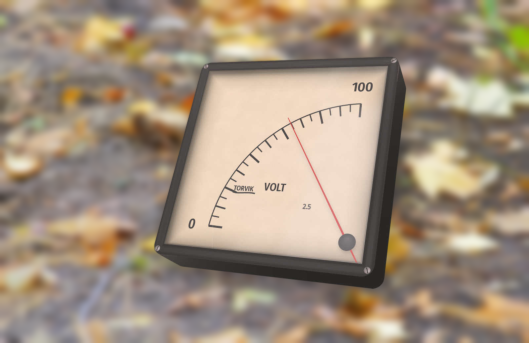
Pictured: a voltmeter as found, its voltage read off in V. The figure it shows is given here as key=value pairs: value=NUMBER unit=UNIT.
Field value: value=65 unit=V
